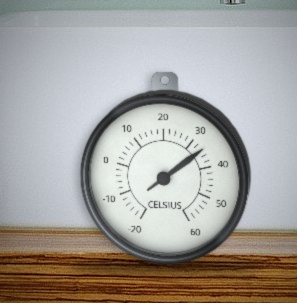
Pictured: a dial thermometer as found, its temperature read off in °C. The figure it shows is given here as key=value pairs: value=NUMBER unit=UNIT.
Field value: value=34 unit=°C
